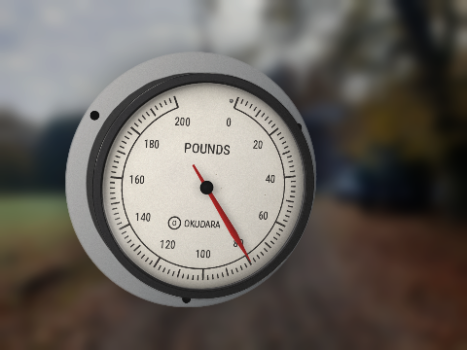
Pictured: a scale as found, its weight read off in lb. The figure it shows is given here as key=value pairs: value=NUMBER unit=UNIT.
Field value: value=80 unit=lb
